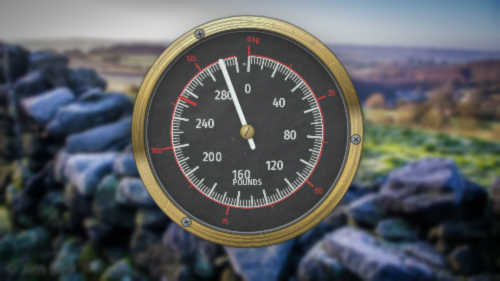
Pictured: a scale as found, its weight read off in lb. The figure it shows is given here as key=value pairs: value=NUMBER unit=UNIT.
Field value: value=290 unit=lb
